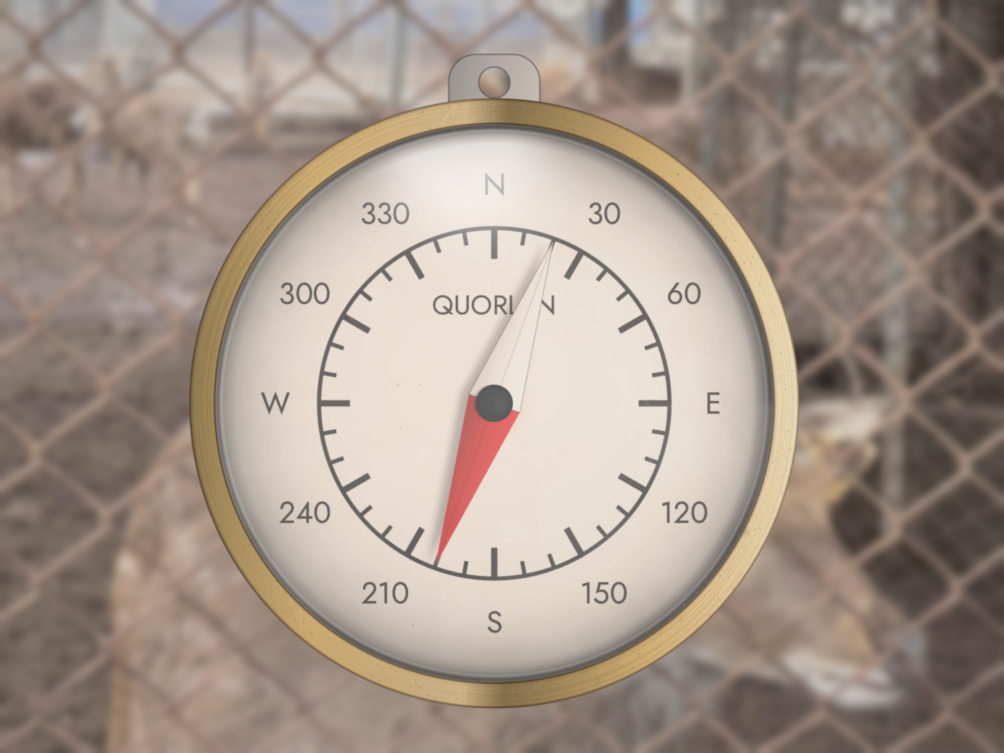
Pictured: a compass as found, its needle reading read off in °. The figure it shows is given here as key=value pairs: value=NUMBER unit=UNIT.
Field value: value=200 unit=°
